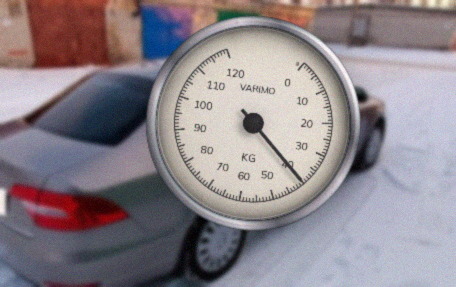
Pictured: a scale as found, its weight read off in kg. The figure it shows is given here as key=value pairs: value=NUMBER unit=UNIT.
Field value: value=40 unit=kg
